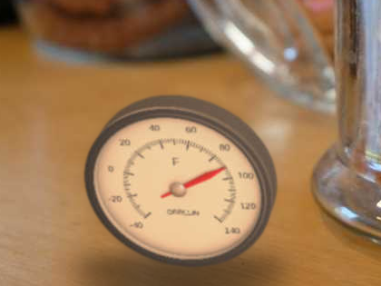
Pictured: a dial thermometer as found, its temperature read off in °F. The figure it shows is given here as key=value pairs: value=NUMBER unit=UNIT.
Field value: value=90 unit=°F
